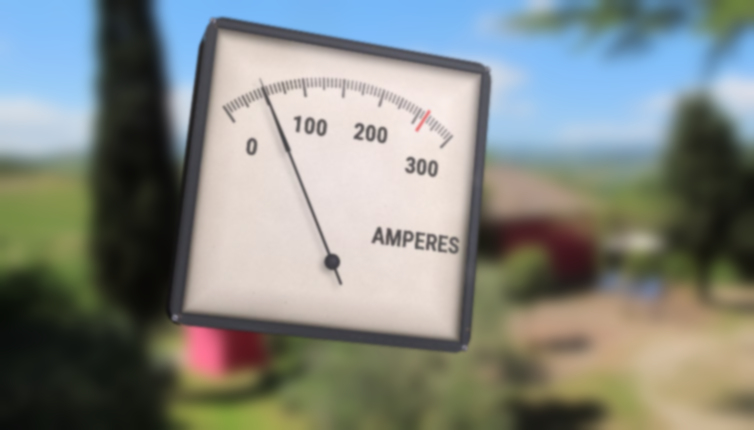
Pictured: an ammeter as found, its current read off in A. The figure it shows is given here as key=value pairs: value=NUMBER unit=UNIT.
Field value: value=50 unit=A
